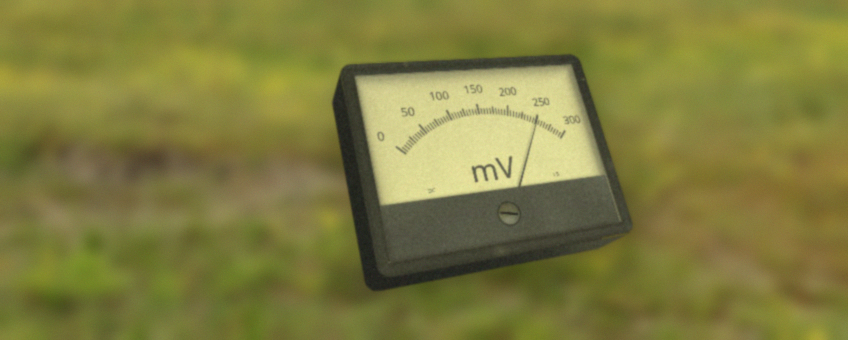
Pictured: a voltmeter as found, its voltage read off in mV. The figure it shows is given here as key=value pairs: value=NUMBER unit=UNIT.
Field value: value=250 unit=mV
